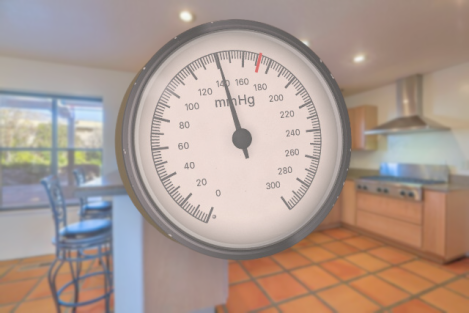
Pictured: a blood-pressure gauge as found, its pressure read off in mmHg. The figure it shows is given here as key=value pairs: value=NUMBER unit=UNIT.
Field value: value=140 unit=mmHg
